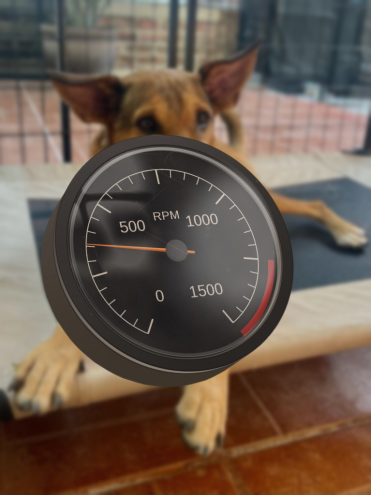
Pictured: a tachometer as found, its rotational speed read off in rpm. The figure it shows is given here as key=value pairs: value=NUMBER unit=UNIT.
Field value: value=350 unit=rpm
